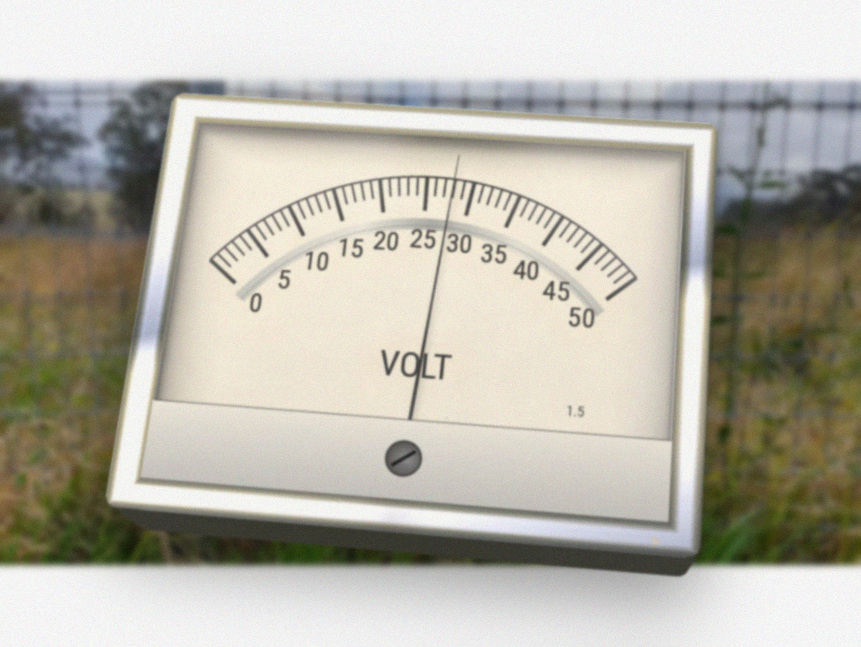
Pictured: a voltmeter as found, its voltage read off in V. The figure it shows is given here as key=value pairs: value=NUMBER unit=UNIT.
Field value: value=28 unit=V
